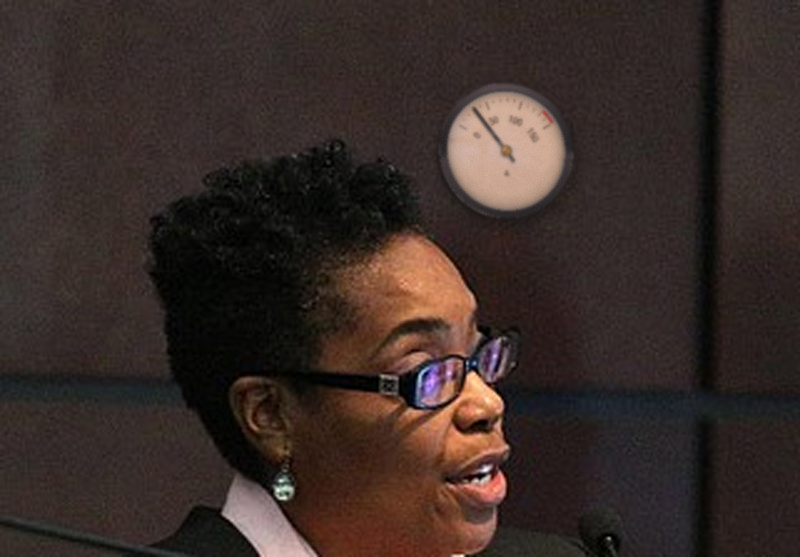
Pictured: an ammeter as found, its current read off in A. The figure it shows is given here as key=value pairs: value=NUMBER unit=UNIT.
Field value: value=30 unit=A
